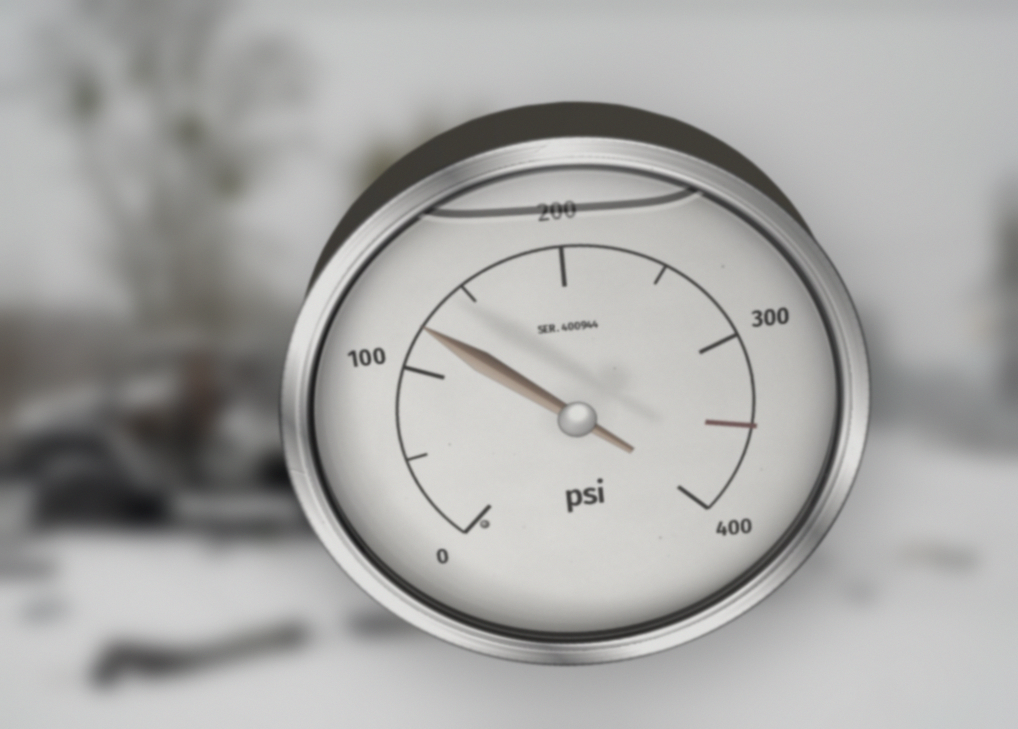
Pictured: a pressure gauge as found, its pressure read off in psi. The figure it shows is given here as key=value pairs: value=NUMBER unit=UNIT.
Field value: value=125 unit=psi
